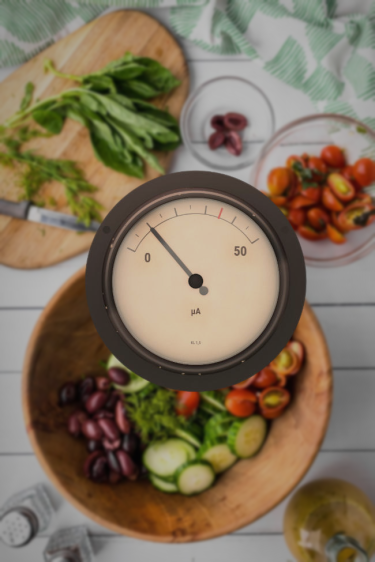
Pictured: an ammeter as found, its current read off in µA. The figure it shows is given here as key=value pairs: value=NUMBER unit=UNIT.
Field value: value=10 unit=µA
